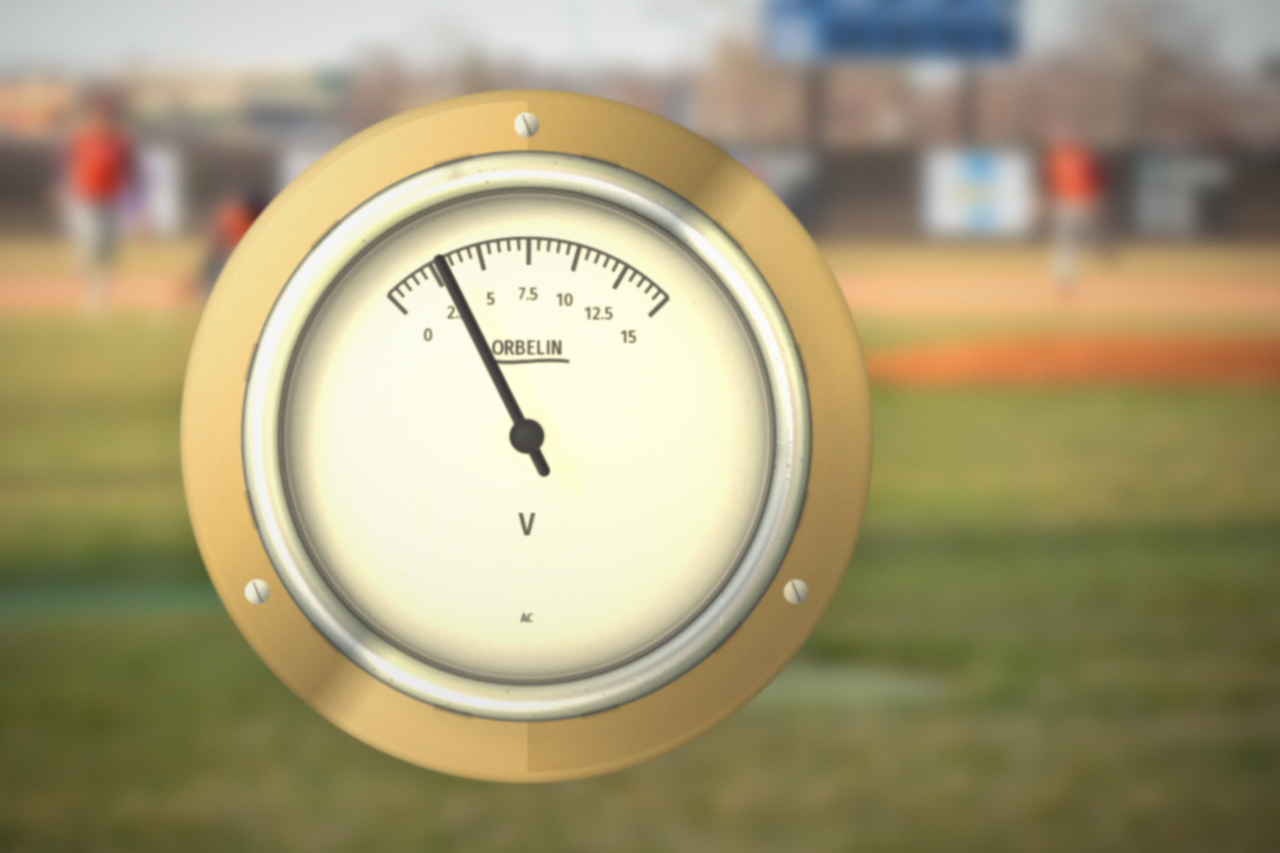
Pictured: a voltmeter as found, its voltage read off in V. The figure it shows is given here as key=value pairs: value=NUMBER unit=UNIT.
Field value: value=3 unit=V
